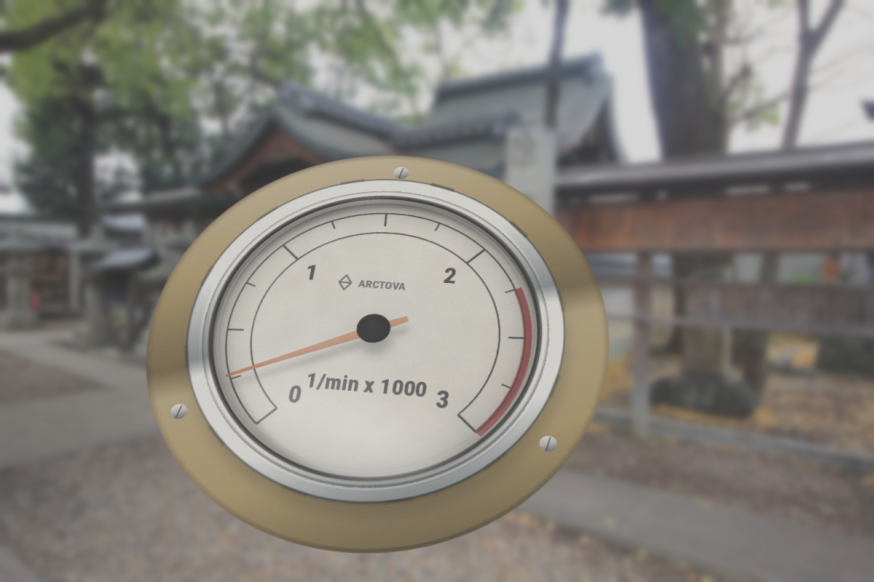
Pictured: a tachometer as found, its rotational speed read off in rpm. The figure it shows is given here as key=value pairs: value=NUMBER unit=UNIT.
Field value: value=250 unit=rpm
